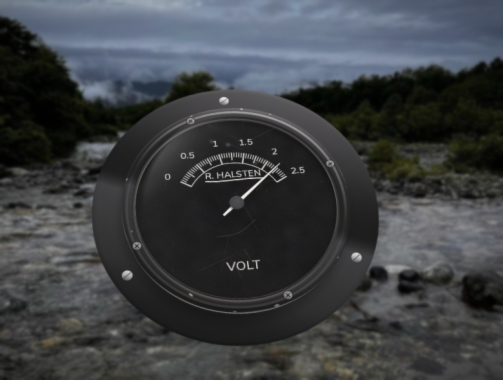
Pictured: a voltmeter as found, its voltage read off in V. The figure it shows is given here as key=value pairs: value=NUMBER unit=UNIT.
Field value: value=2.25 unit=V
